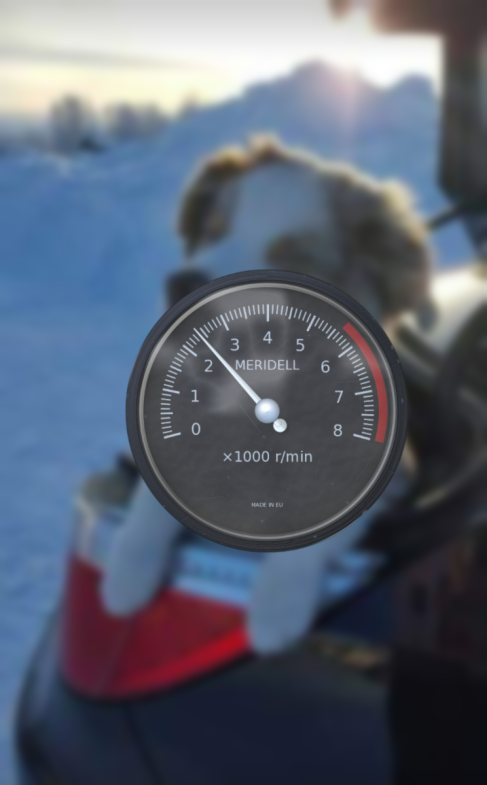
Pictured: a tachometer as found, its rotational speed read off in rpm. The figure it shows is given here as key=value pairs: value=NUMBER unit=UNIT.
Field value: value=2400 unit=rpm
